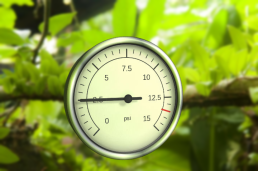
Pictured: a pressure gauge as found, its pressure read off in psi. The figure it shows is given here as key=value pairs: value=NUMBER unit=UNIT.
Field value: value=2.5 unit=psi
